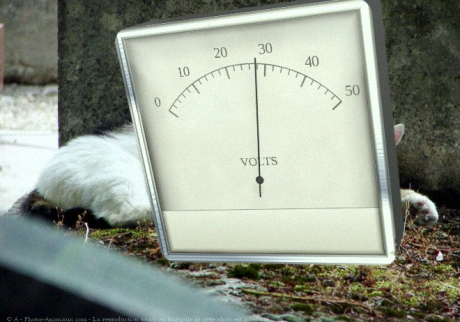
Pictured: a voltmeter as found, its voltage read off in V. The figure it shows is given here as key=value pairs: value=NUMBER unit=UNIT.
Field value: value=28 unit=V
